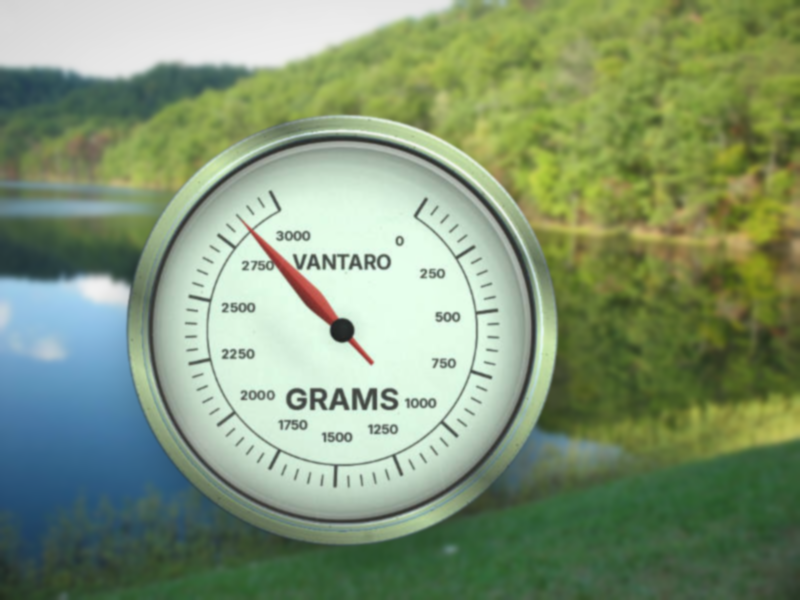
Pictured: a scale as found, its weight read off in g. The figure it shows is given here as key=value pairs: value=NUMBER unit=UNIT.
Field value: value=2850 unit=g
